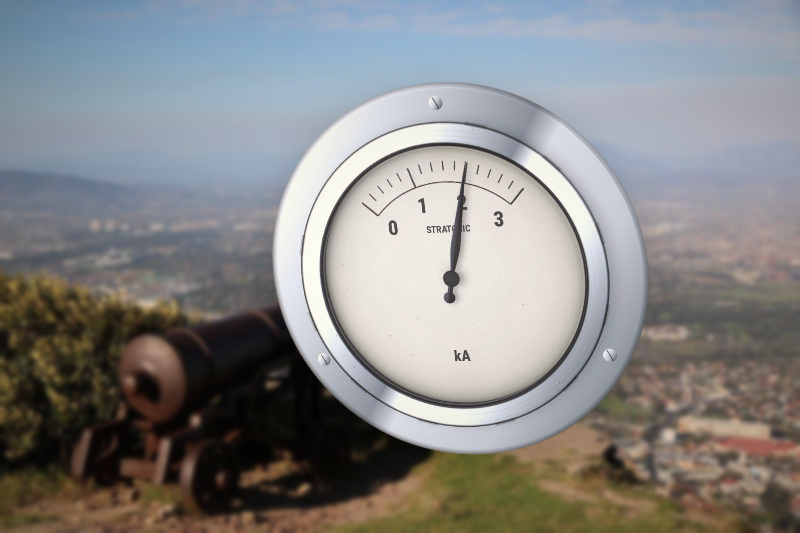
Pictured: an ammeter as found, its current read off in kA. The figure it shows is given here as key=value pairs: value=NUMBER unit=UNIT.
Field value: value=2 unit=kA
